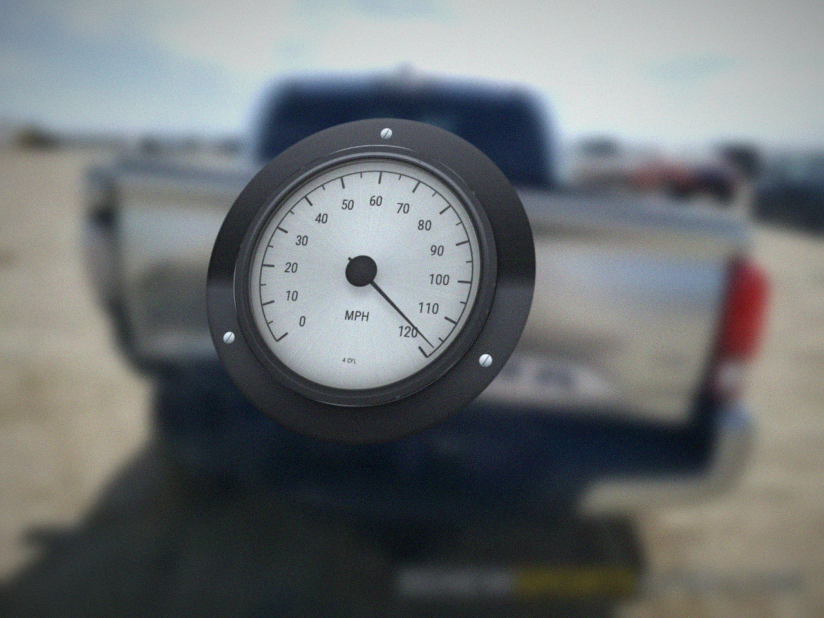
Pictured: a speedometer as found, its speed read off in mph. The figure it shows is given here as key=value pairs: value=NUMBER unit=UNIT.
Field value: value=117.5 unit=mph
